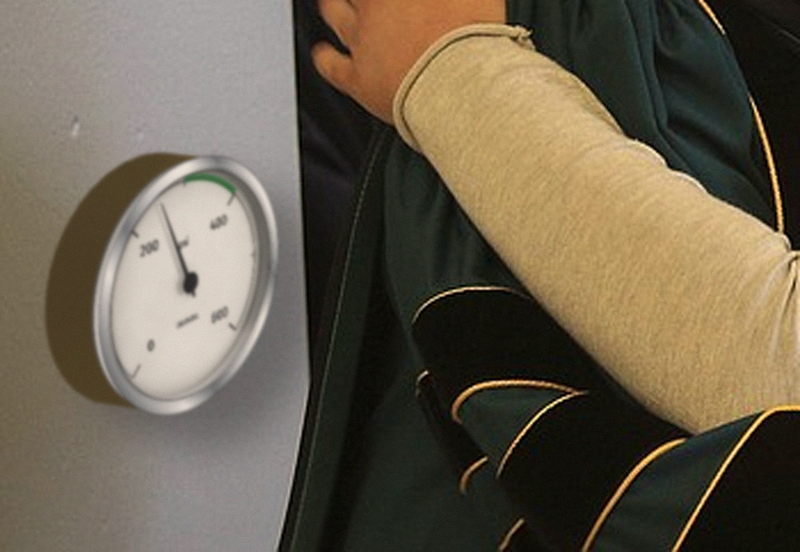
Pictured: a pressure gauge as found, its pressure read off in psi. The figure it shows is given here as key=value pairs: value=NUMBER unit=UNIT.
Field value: value=250 unit=psi
